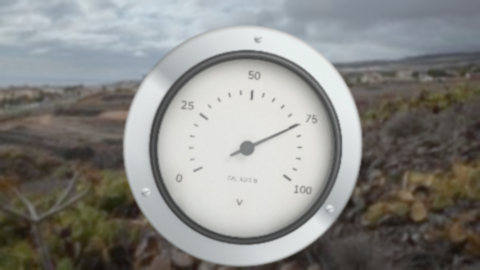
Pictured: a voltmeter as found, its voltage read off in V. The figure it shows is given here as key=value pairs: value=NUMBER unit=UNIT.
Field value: value=75 unit=V
